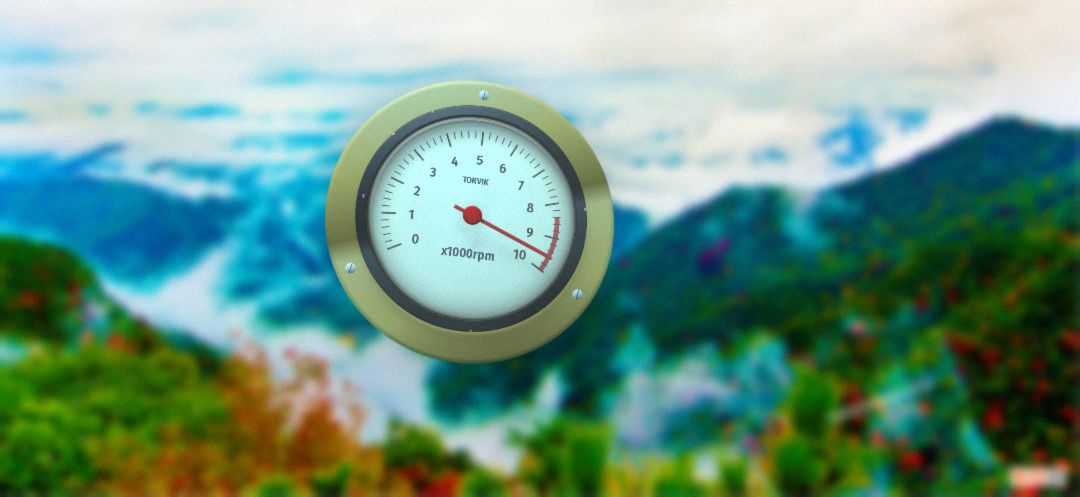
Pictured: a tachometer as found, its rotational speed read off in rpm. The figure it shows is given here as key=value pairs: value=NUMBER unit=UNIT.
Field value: value=9600 unit=rpm
